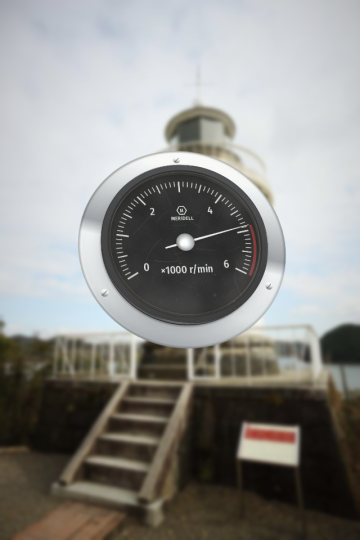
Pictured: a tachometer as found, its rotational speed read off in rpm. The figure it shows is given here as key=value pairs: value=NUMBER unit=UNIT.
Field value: value=4900 unit=rpm
